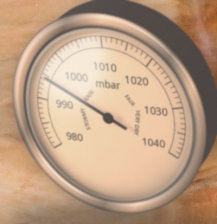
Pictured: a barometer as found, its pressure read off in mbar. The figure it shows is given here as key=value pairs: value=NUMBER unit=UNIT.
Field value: value=995 unit=mbar
